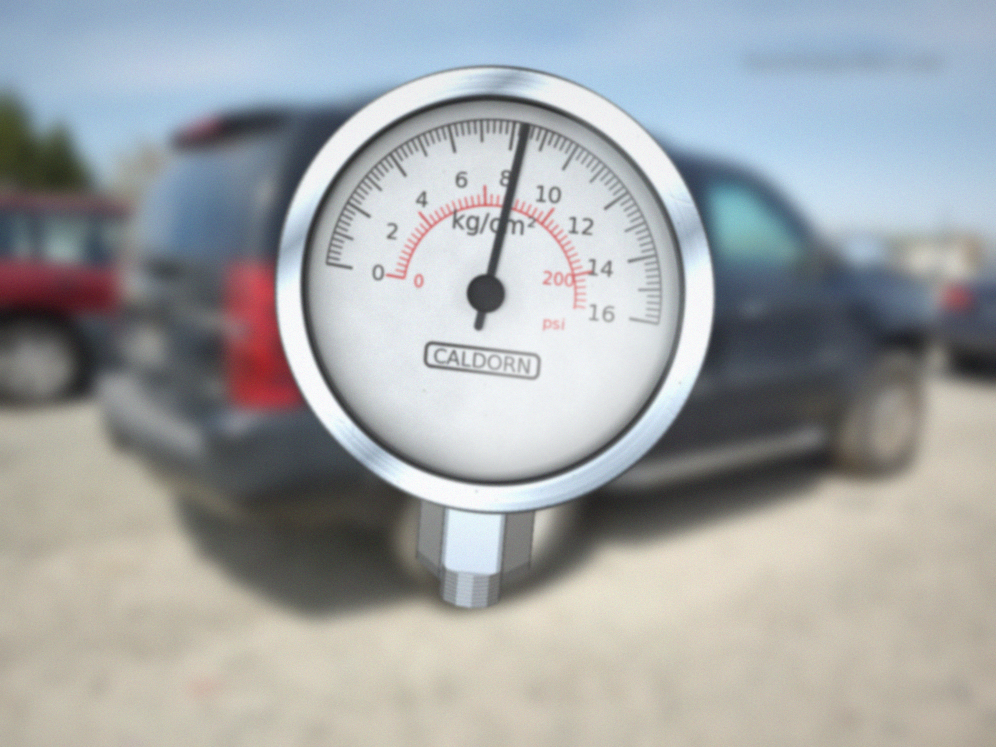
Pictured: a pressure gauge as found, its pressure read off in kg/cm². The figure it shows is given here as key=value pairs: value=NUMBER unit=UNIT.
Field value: value=8.4 unit=kg/cm²
